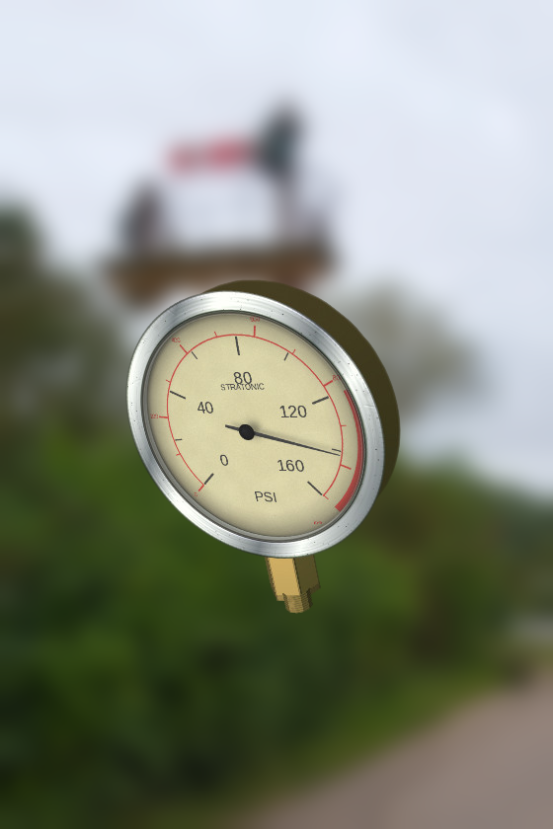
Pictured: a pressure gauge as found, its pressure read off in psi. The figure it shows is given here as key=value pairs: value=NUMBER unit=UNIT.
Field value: value=140 unit=psi
